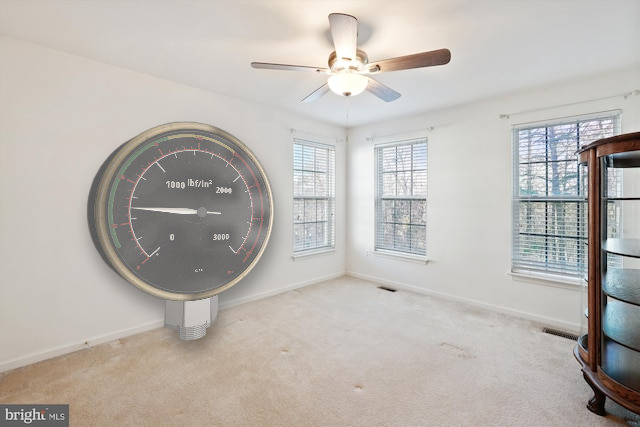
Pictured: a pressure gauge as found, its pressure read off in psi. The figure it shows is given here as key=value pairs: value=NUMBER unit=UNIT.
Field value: value=500 unit=psi
